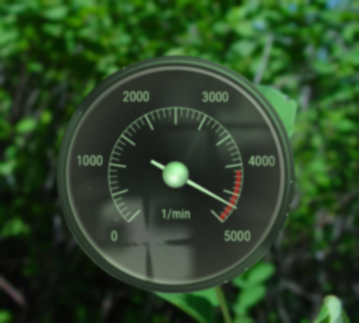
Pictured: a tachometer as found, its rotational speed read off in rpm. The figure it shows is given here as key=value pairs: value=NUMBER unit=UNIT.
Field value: value=4700 unit=rpm
